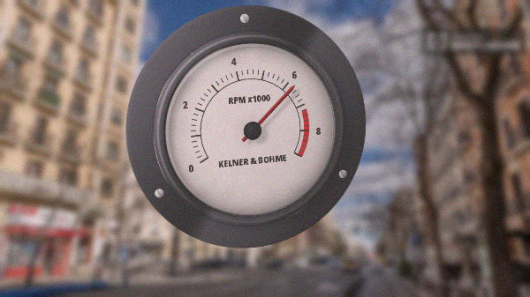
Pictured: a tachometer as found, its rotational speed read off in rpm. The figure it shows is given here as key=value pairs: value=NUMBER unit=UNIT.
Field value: value=6200 unit=rpm
